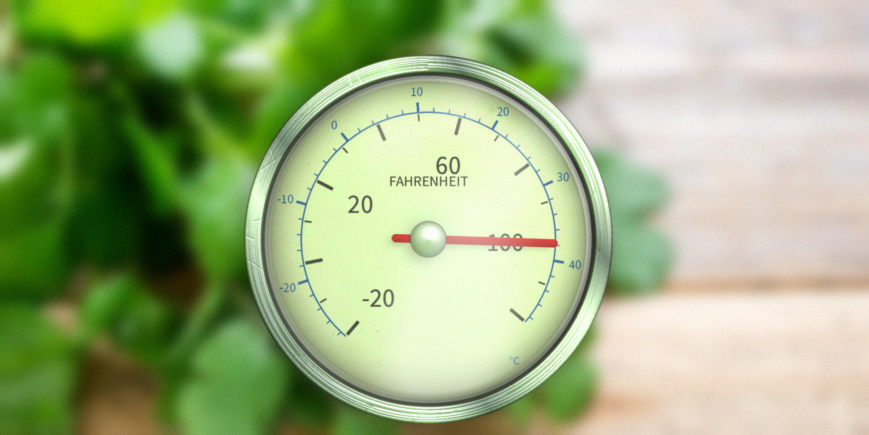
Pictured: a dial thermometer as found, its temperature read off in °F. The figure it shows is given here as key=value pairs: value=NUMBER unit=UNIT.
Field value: value=100 unit=°F
